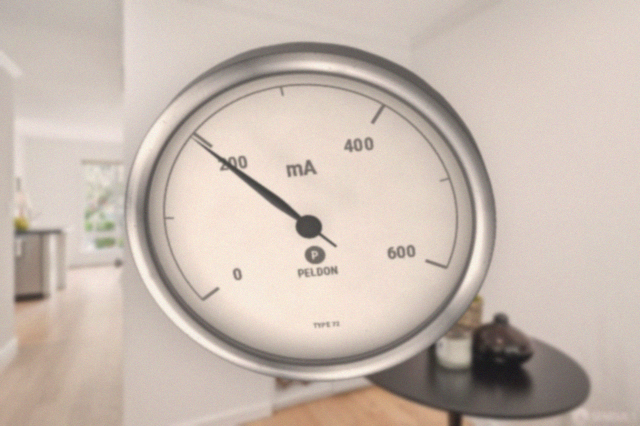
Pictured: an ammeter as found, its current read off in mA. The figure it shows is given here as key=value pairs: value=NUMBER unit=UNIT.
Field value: value=200 unit=mA
